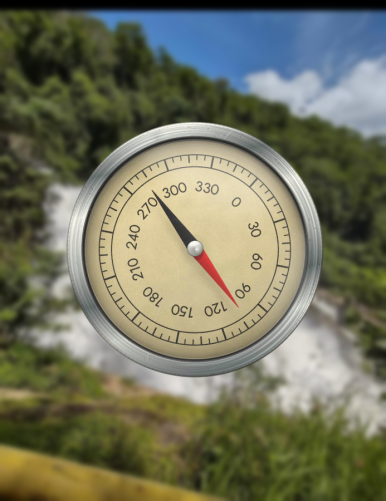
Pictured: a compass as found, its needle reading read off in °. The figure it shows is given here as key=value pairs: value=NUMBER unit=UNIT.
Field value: value=102.5 unit=°
